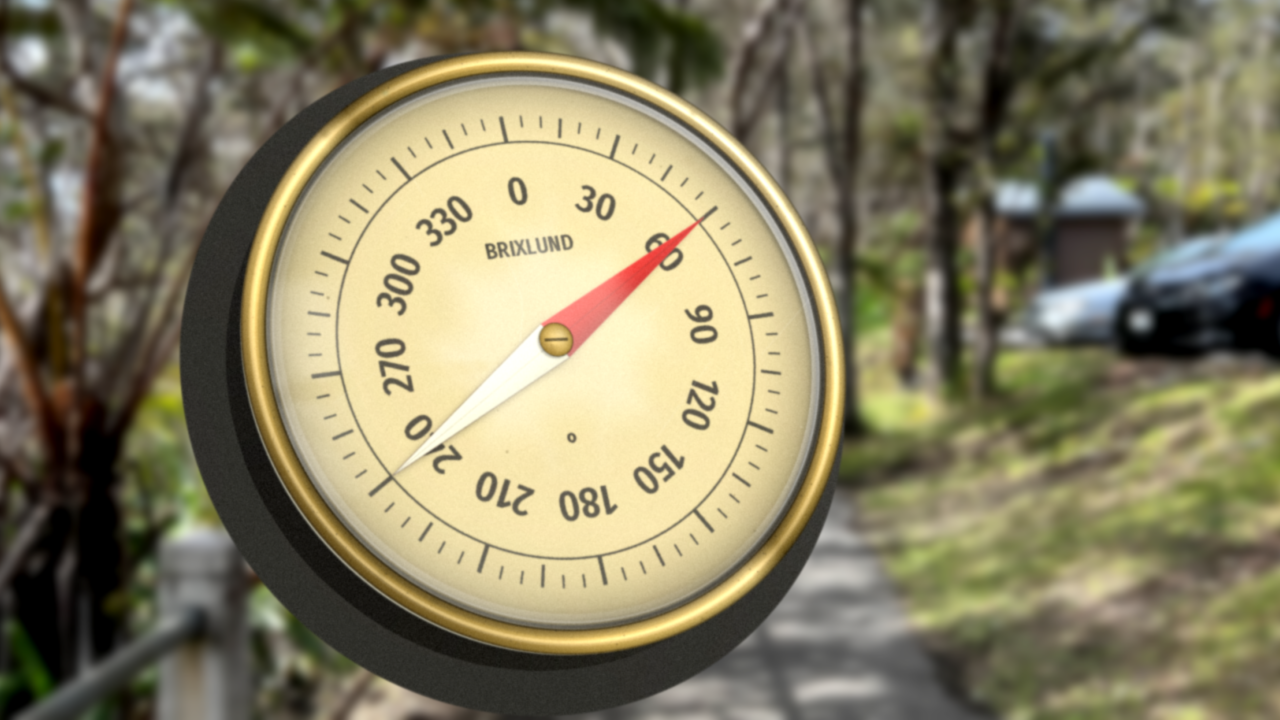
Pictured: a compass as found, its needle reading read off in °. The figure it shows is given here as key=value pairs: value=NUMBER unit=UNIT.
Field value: value=60 unit=°
